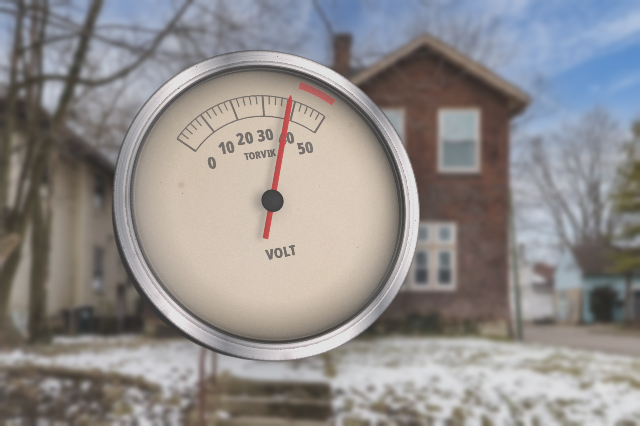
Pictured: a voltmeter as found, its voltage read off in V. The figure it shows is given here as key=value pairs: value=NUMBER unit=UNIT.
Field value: value=38 unit=V
